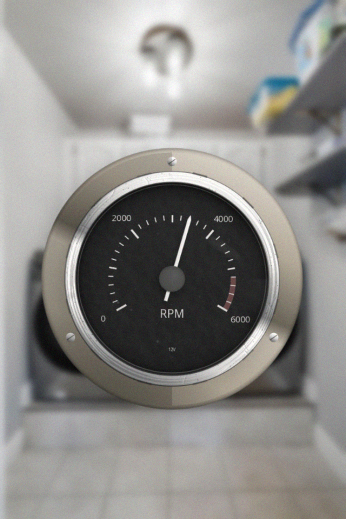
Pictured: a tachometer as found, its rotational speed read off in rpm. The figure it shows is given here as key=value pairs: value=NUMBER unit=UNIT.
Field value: value=3400 unit=rpm
